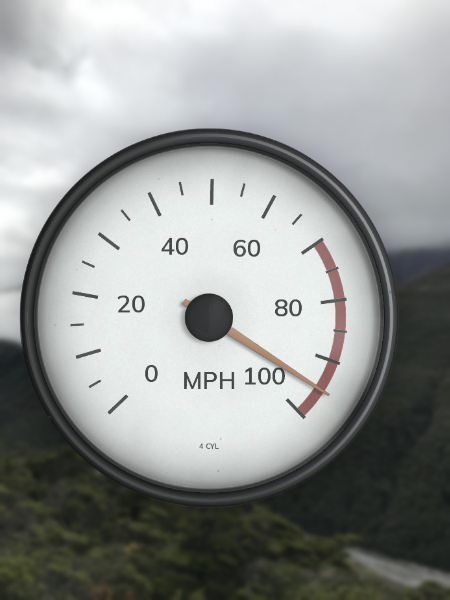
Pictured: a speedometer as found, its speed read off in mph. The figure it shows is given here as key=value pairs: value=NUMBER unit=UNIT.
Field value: value=95 unit=mph
